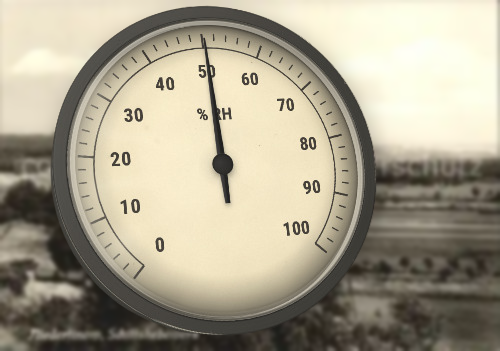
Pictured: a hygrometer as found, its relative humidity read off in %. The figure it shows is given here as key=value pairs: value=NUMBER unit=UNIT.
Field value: value=50 unit=%
